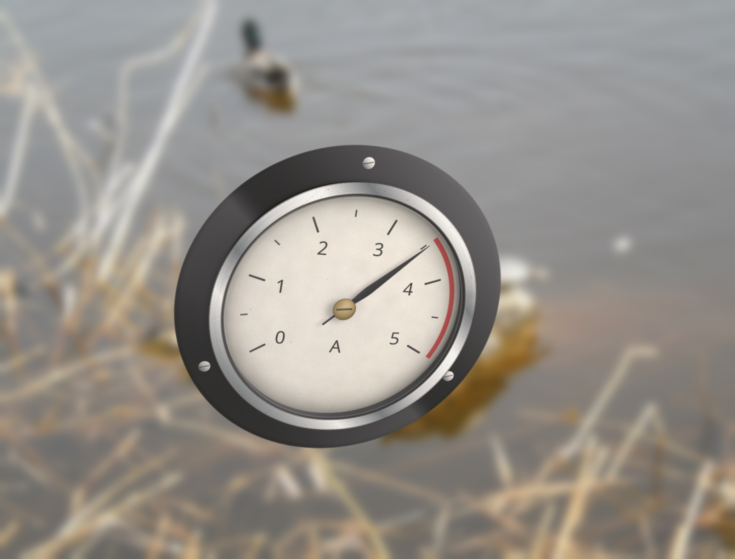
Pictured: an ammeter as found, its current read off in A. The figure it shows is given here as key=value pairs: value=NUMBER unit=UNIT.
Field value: value=3.5 unit=A
